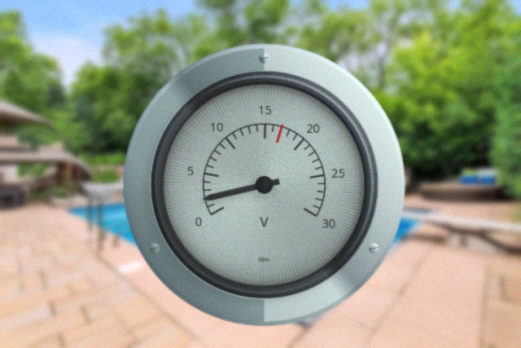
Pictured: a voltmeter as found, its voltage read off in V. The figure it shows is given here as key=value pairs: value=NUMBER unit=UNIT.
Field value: value=2 unit=V
